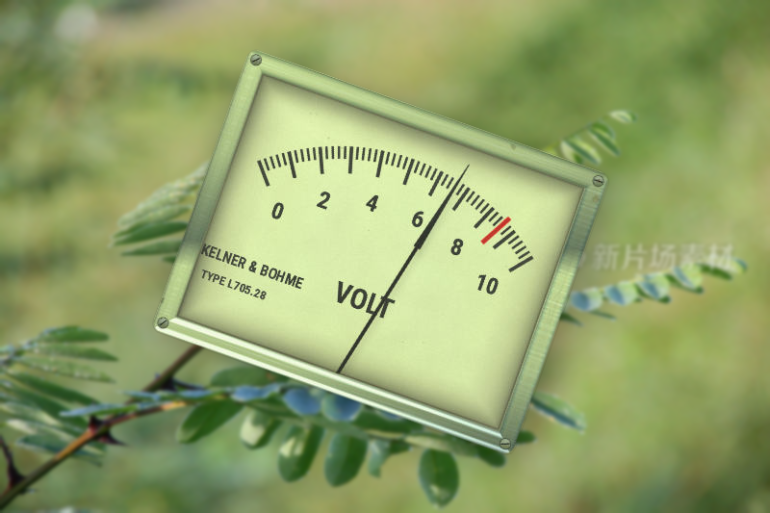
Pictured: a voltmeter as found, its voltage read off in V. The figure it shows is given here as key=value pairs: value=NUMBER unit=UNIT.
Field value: value=6.6 unit=V
